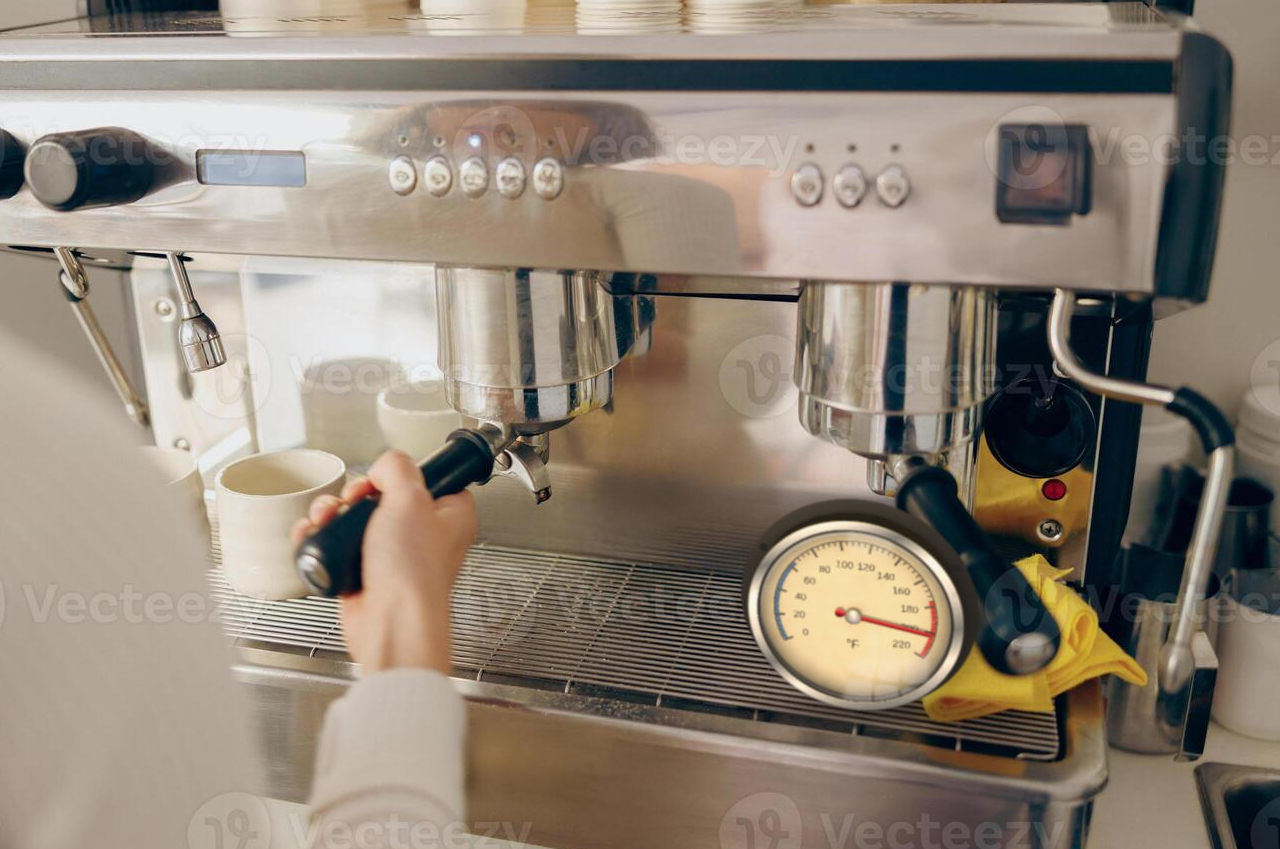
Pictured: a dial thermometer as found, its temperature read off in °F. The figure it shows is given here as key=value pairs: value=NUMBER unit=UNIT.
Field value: value=200 unit=°F
